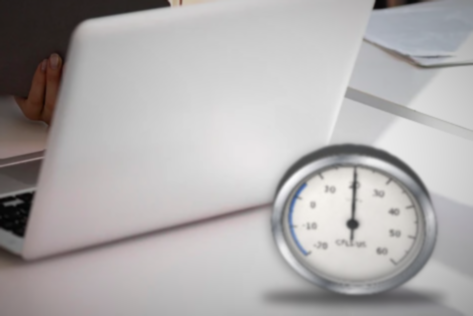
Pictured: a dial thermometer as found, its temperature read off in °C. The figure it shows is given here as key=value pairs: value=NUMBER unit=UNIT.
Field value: value=20 unit=°C
